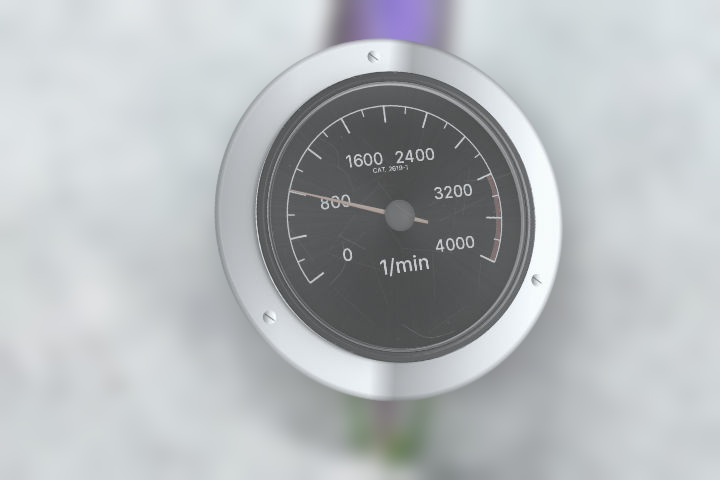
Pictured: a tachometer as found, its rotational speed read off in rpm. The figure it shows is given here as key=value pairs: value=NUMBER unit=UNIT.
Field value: value=800 unit=rpm
